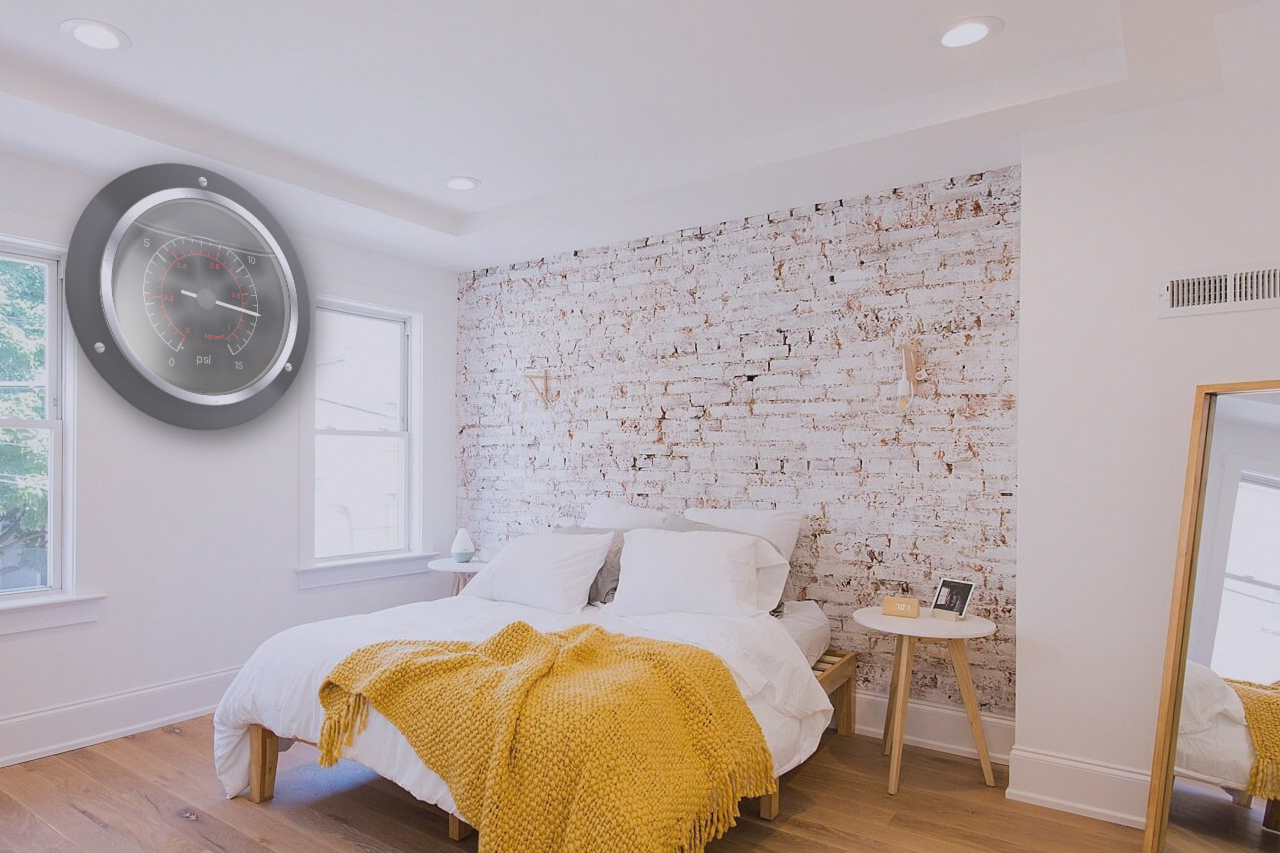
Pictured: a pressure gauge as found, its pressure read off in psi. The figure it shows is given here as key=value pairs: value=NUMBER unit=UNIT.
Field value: value=12.5 unit=psi
